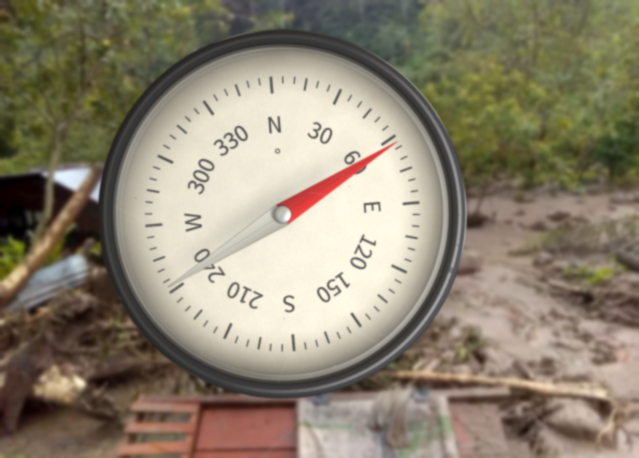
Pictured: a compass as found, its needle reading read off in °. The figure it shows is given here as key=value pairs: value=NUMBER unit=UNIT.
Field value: value=62.5 unit=°
